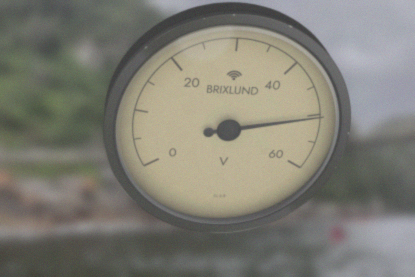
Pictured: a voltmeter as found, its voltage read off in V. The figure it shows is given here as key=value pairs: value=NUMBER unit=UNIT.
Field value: value=50 unit=V
